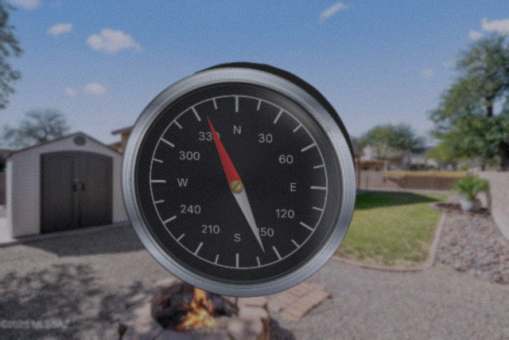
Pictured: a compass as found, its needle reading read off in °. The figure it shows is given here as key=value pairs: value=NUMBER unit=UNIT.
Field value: value=337.5 unit=°
